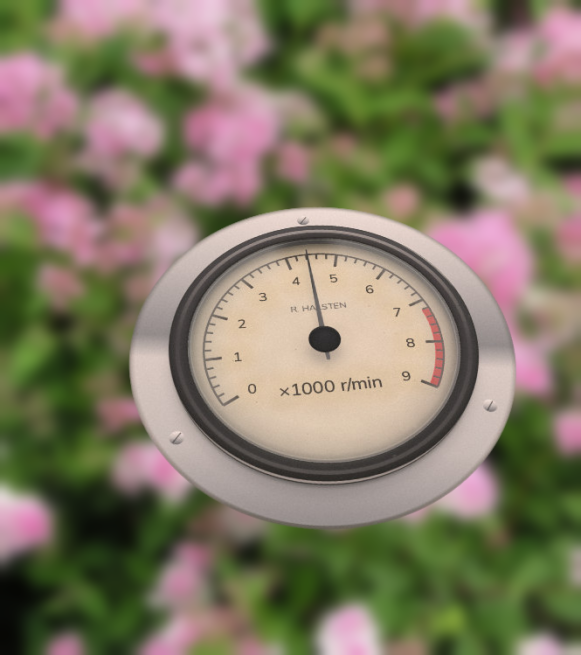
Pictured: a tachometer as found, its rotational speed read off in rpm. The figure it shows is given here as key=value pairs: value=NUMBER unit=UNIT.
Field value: value=4400 unit=rpm
